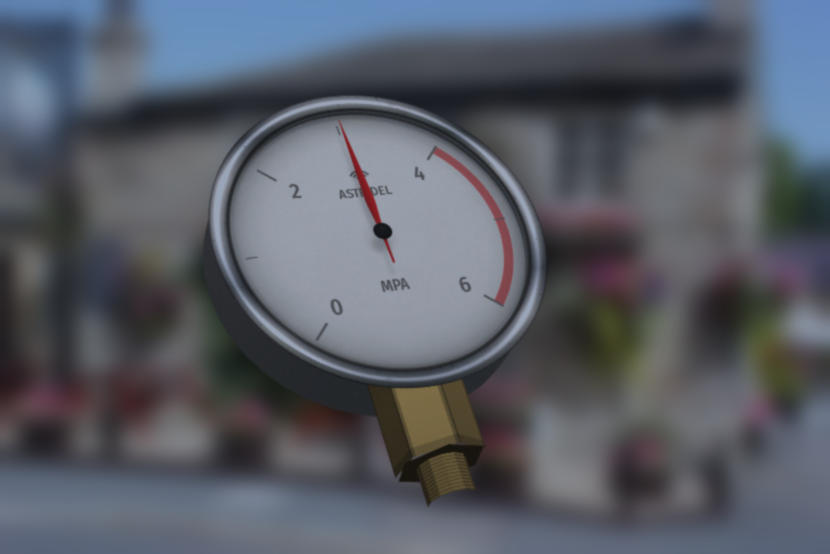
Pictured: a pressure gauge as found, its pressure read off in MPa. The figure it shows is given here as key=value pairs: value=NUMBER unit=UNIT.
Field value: value=3 unit=MPa
